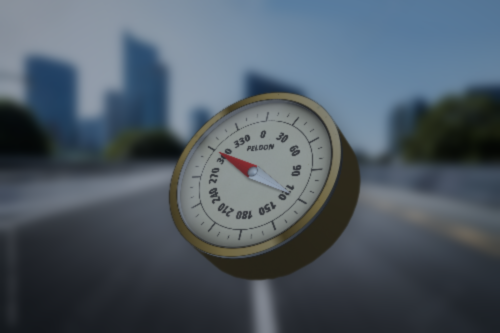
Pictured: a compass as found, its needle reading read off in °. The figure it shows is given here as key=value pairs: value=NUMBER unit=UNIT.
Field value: value=300 unit=°
